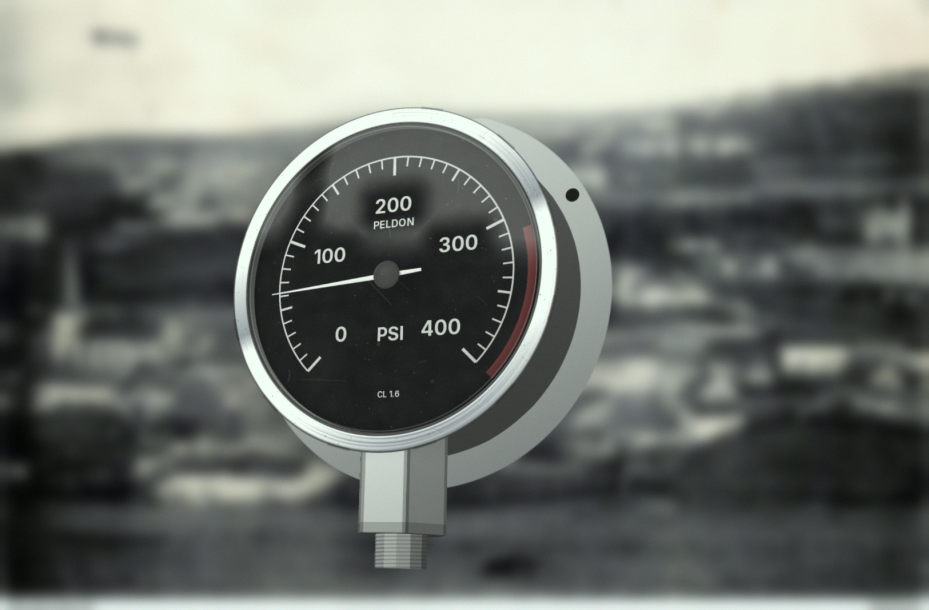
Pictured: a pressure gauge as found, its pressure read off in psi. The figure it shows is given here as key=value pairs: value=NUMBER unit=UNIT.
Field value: value=60 unit=psi
